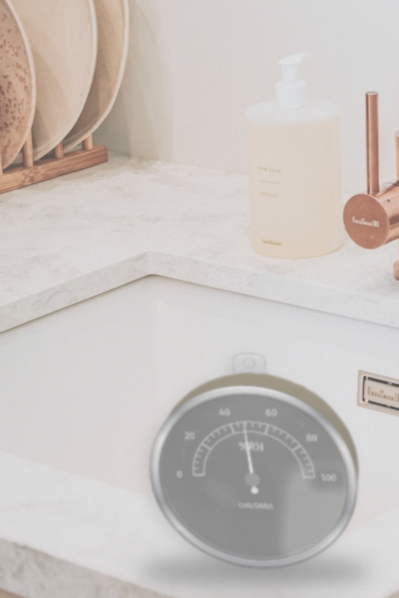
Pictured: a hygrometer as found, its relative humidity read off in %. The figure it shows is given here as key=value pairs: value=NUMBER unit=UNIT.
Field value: value=48 unit=%
